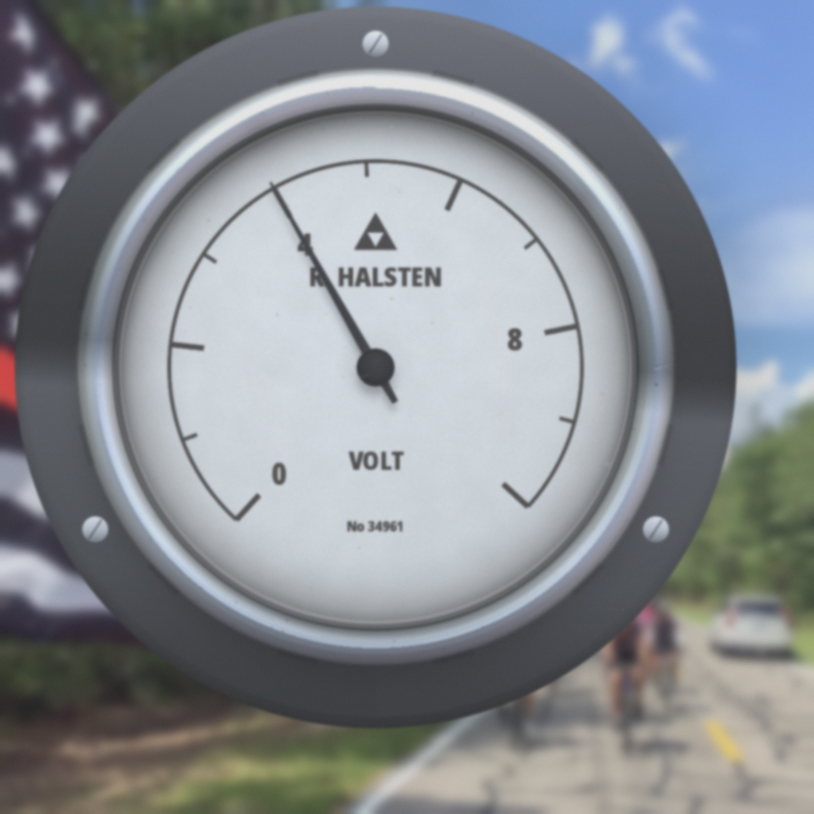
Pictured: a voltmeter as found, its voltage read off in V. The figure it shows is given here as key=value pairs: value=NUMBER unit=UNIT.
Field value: value=4 unit=V
